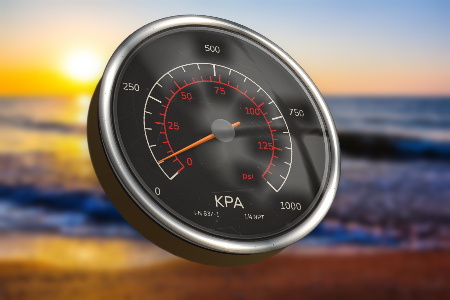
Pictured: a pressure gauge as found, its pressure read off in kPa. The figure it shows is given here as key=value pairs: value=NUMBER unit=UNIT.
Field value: value=50 unit=kPa
